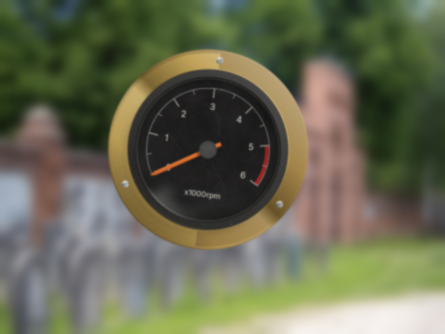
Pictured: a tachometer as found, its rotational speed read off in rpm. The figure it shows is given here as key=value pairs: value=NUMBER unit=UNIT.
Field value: value=0 unit=rpm
